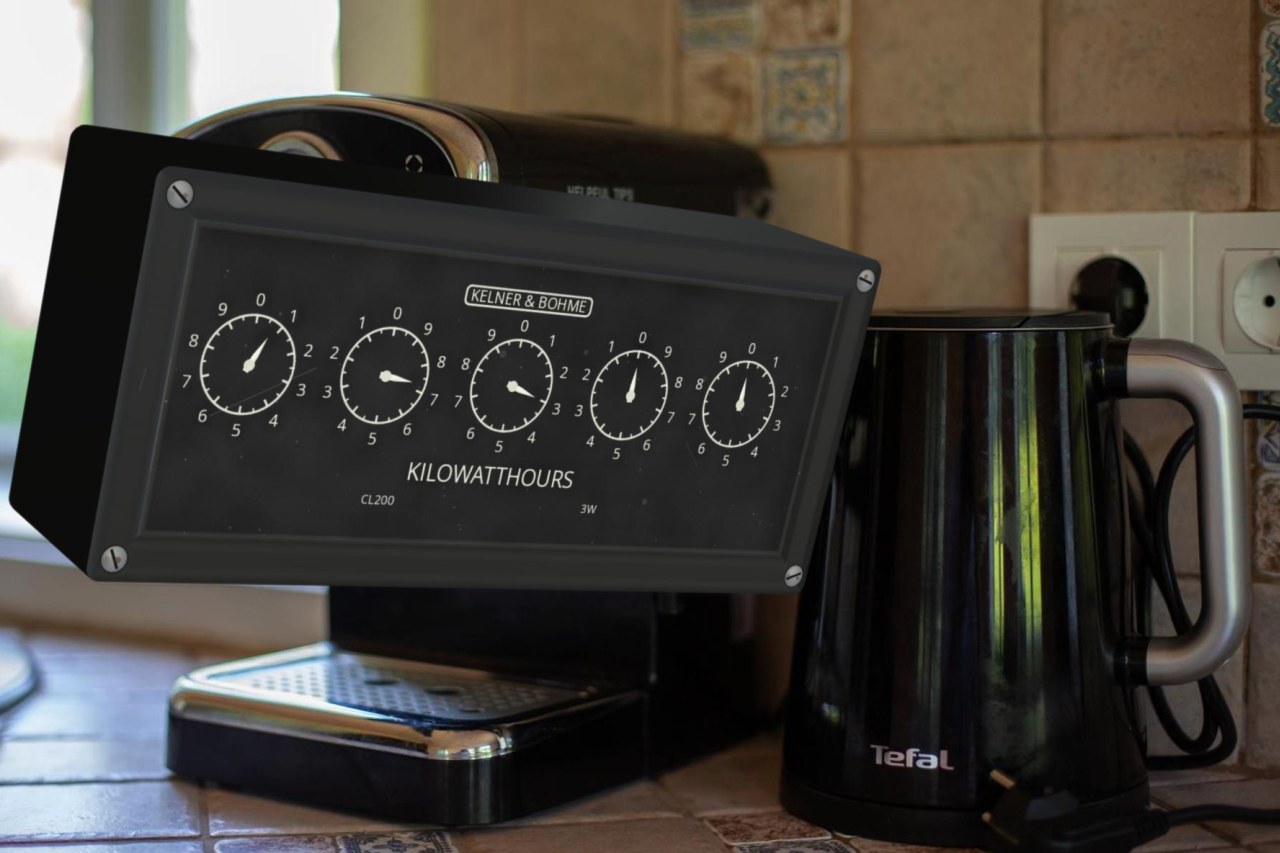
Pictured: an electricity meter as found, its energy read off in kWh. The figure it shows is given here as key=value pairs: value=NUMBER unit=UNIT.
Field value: value=7300 unit=kWh
